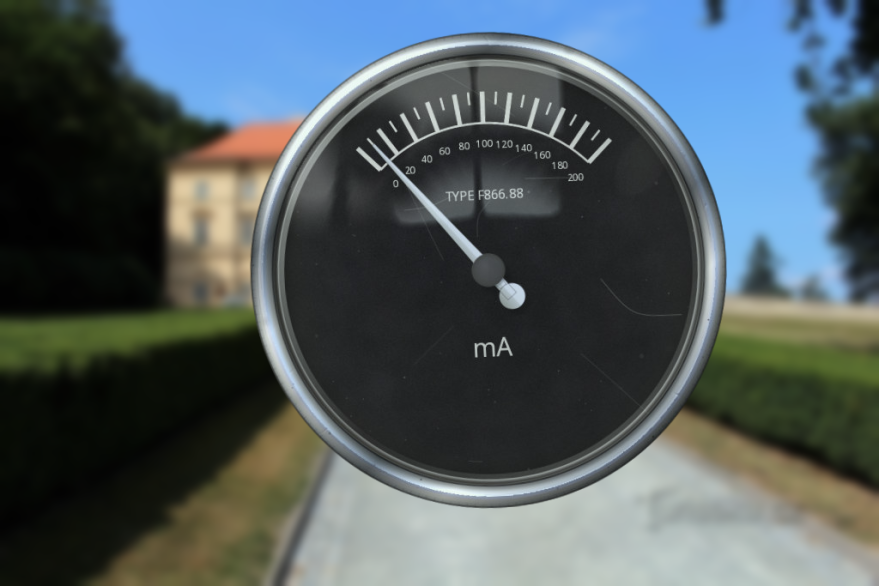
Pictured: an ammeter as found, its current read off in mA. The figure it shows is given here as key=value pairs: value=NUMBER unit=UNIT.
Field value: value=10 unit=mA
